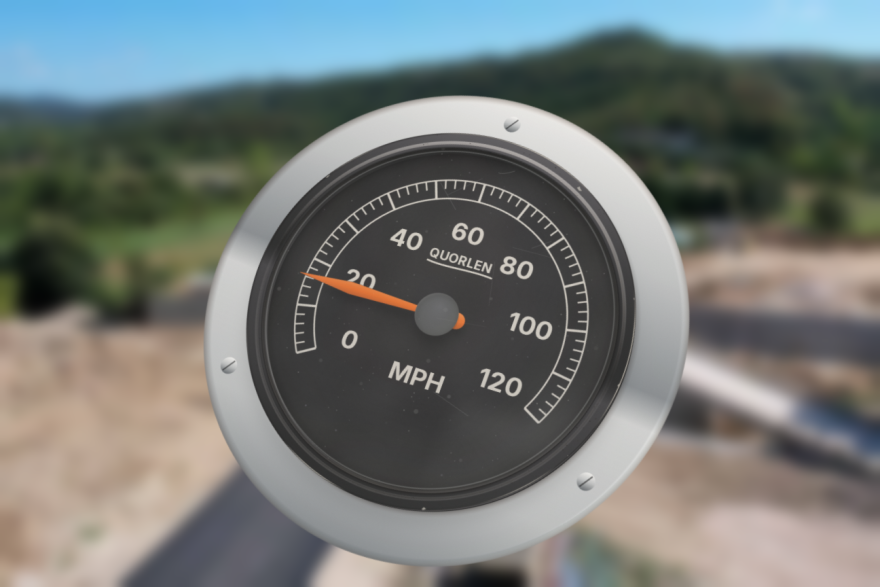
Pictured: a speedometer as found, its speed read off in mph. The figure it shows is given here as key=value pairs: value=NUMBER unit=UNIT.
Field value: value=16 unit=mph
